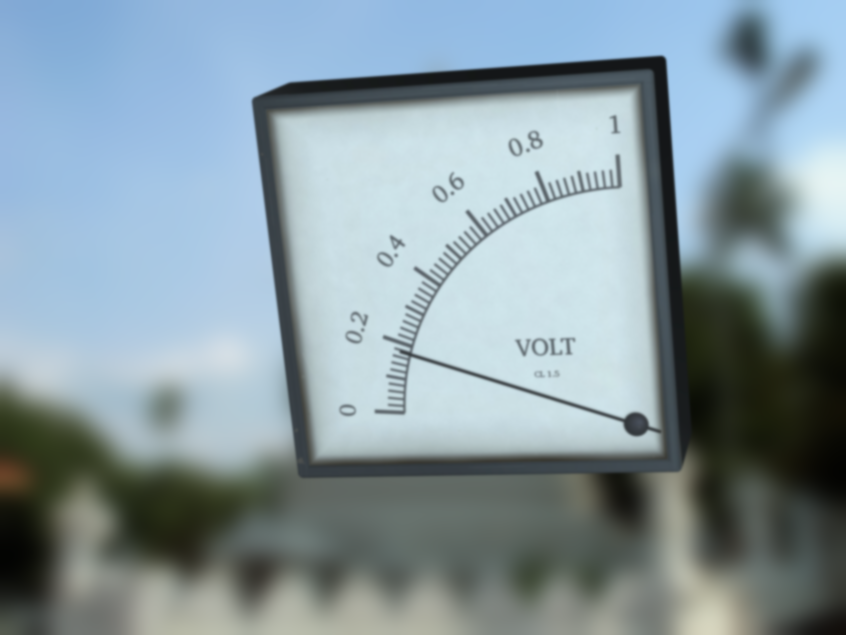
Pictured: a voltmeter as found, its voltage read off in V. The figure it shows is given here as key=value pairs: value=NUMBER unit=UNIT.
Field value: value=0.18 unit=V
